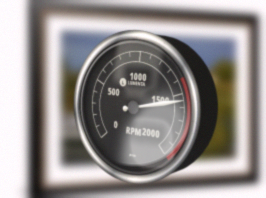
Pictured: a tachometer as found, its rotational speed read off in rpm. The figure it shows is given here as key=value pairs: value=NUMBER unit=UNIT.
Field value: value=1550 unit=rpm
